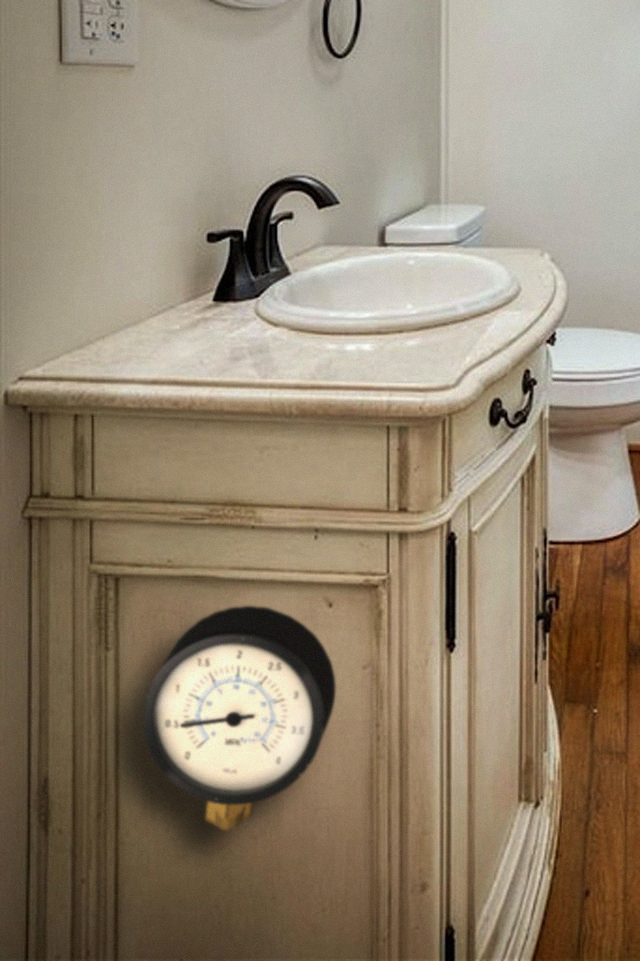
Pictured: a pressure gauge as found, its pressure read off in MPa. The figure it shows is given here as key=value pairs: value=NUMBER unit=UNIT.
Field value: value=0.5 unit=MPa
